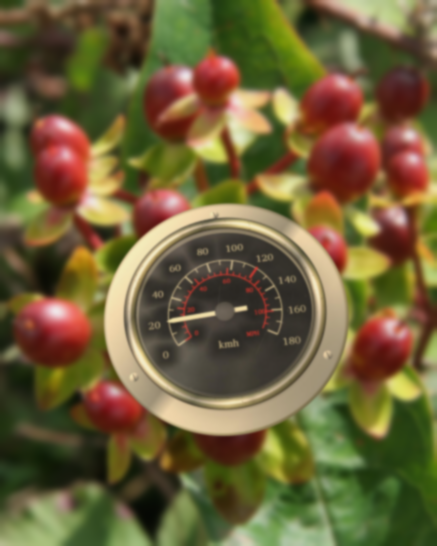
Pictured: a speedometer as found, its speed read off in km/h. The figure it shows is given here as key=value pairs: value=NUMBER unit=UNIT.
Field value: value=20 unit=km/h
